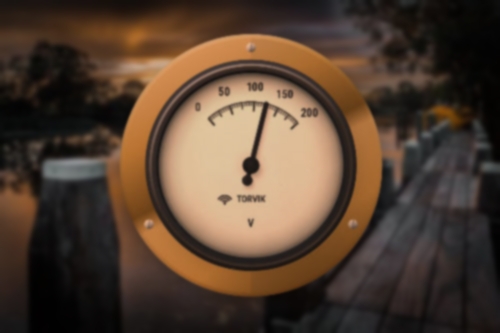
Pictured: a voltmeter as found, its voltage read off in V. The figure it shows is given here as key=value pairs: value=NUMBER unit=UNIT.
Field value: value=125 unit=V
